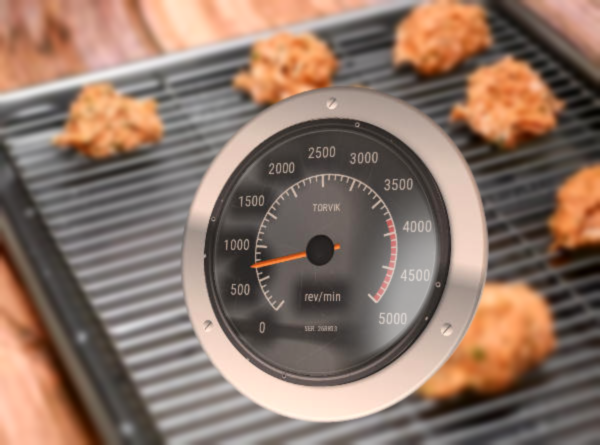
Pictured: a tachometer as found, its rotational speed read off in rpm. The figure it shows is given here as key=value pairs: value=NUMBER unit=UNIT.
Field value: value=700 unit=rpm
